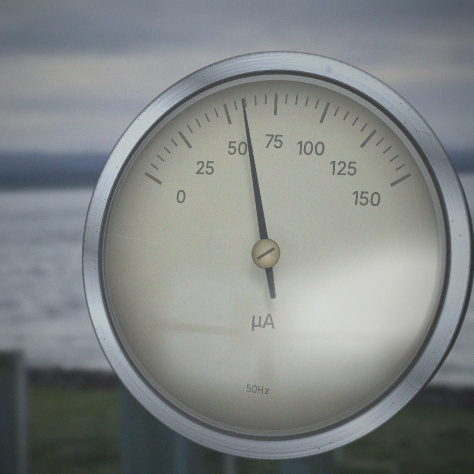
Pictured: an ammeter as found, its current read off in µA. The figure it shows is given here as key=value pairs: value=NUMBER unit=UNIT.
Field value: value=60 unit=µA
